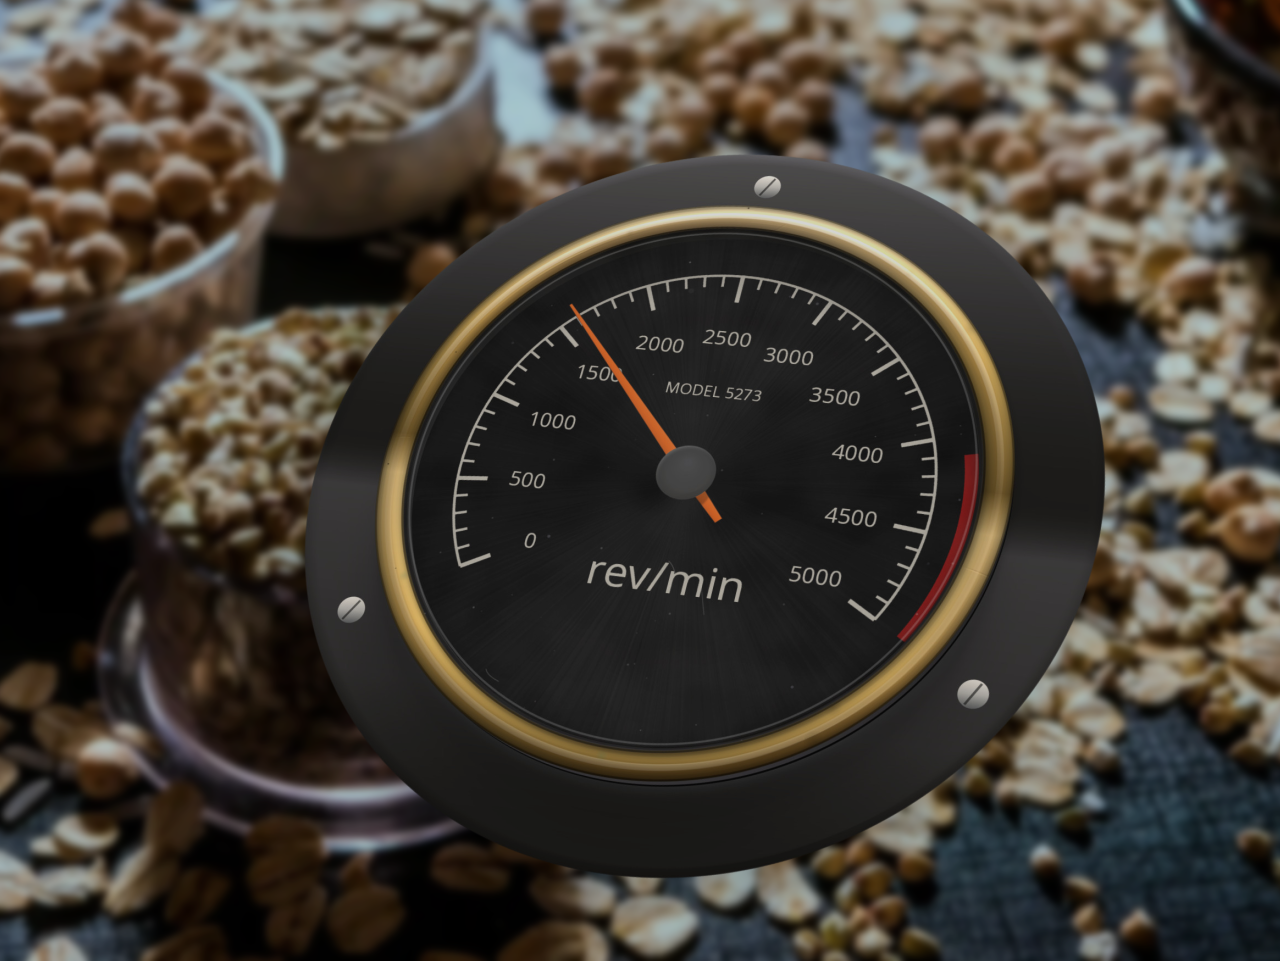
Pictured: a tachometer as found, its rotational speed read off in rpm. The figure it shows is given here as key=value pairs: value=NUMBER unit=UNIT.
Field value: value=1600 unit=rpm
